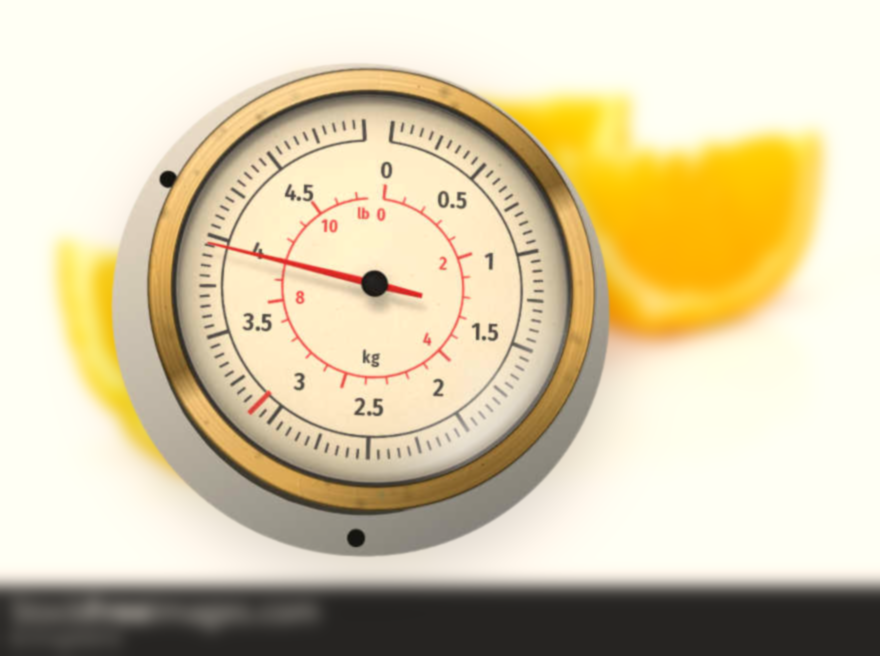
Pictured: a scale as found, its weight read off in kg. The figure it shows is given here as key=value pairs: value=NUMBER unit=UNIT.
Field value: value=3.95 unit=kg
